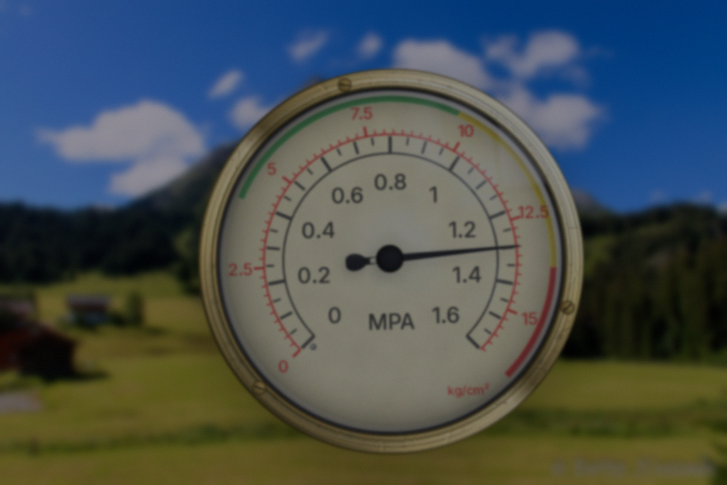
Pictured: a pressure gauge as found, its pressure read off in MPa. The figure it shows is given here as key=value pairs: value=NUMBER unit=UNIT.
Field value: value=1.3 unit=MPa
